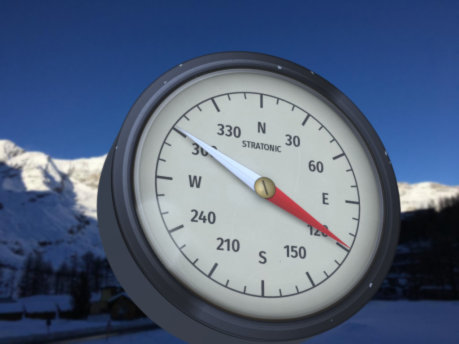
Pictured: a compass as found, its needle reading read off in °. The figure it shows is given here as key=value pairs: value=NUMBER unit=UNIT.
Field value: value=120 unit=°
